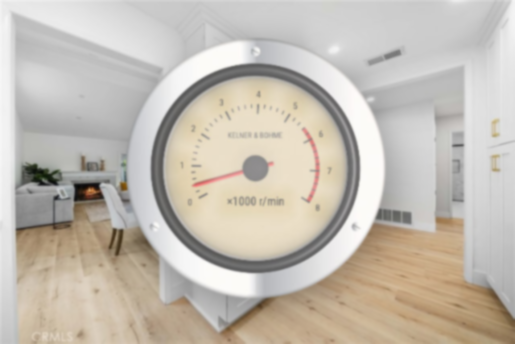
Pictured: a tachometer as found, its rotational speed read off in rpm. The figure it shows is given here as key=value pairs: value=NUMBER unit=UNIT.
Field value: value=400 unit=rpm
